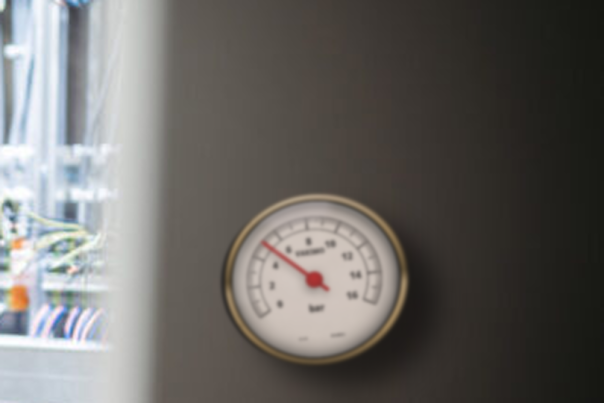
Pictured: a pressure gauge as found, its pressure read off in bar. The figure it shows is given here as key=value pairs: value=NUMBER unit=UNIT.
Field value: value=5 unit=bar
